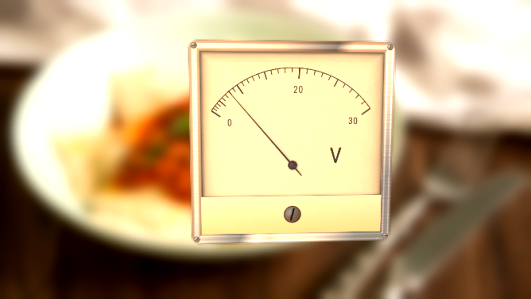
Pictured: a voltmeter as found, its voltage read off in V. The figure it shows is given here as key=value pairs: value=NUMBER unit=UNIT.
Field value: value=8 unit=V
